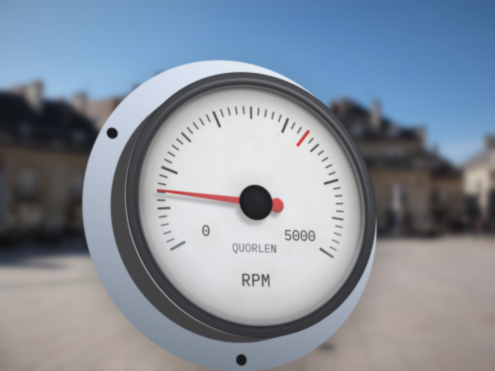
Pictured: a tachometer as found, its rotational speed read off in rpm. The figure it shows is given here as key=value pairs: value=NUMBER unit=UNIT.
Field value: value=700 unit=rpm
